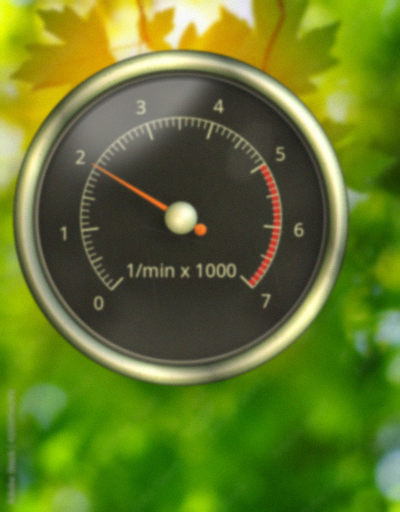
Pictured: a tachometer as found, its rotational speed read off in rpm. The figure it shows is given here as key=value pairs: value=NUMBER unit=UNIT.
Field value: value=2000 unit=rpm
